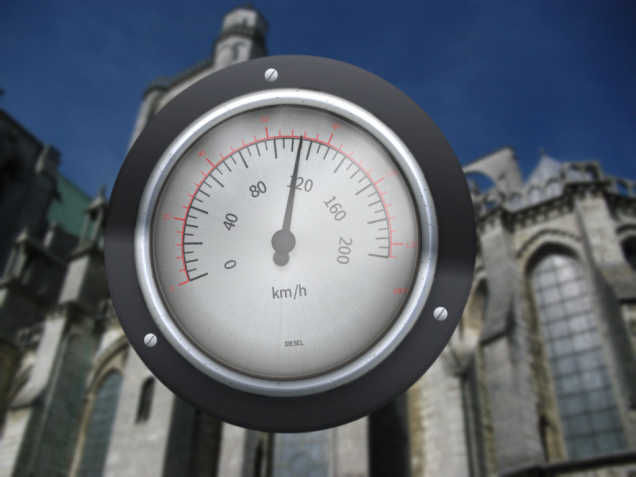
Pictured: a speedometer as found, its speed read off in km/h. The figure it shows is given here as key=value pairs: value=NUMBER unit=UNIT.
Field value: value=115 unit=km/h
